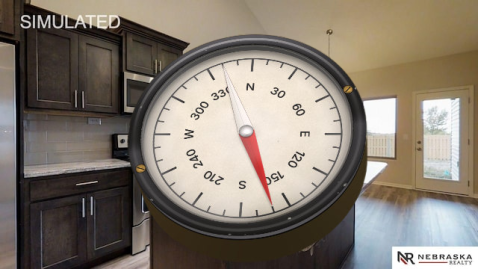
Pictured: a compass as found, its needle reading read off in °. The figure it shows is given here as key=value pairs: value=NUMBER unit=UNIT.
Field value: value=160 unit=°
